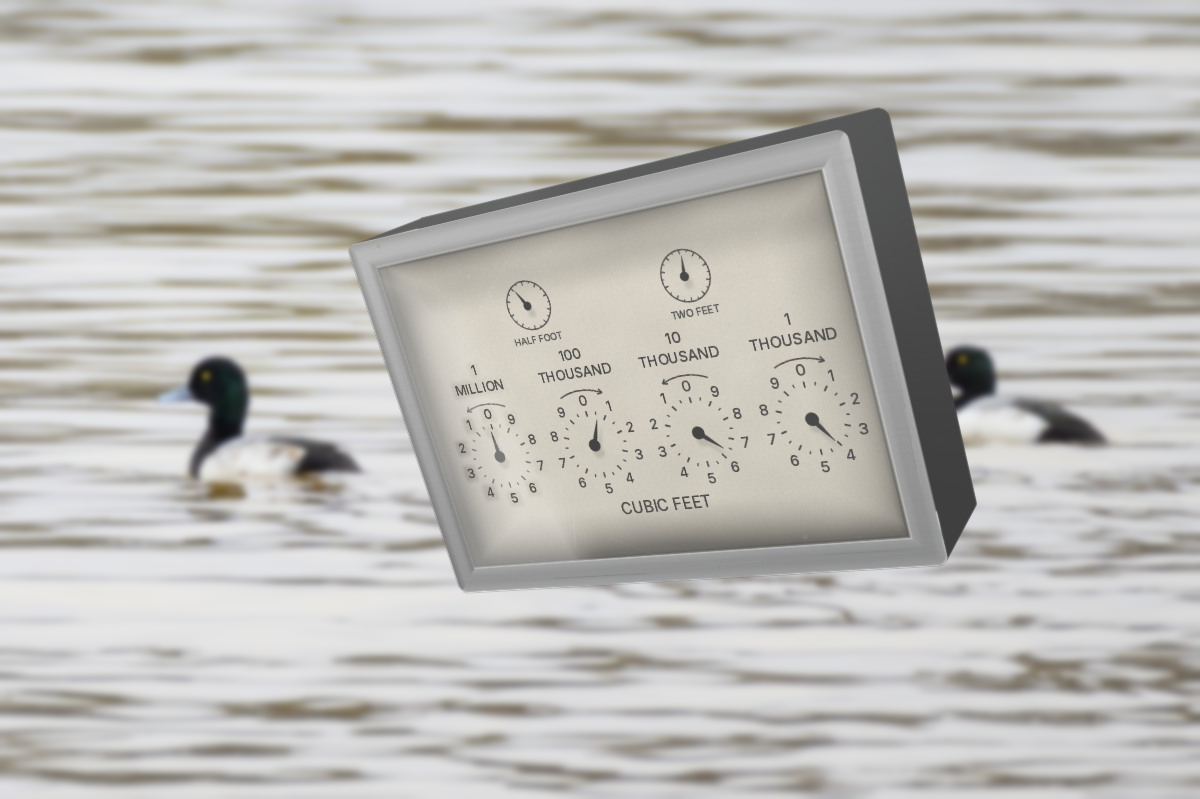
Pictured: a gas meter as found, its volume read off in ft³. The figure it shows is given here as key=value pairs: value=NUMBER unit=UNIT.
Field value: value=6400 unit=ft³
